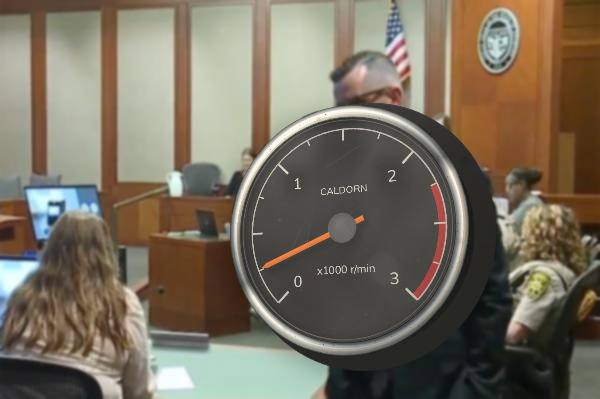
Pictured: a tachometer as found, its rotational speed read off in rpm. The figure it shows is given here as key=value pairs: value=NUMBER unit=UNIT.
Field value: value=250 unit=rpm
